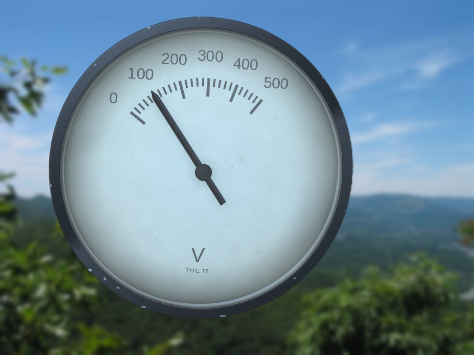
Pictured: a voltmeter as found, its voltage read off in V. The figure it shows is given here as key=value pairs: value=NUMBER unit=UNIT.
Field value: value=100 unit=V
